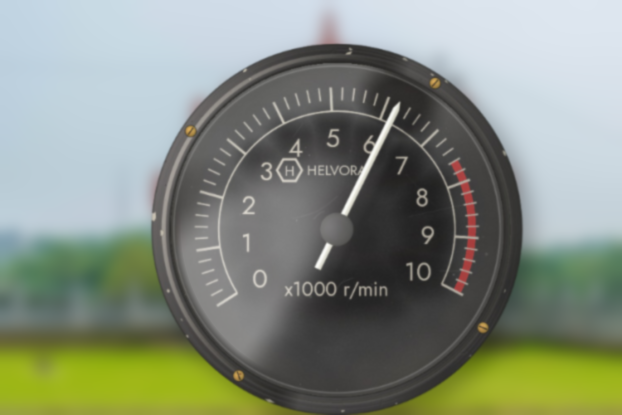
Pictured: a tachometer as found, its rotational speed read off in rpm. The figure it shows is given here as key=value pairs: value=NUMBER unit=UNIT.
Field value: value=6200 unit=rpm
